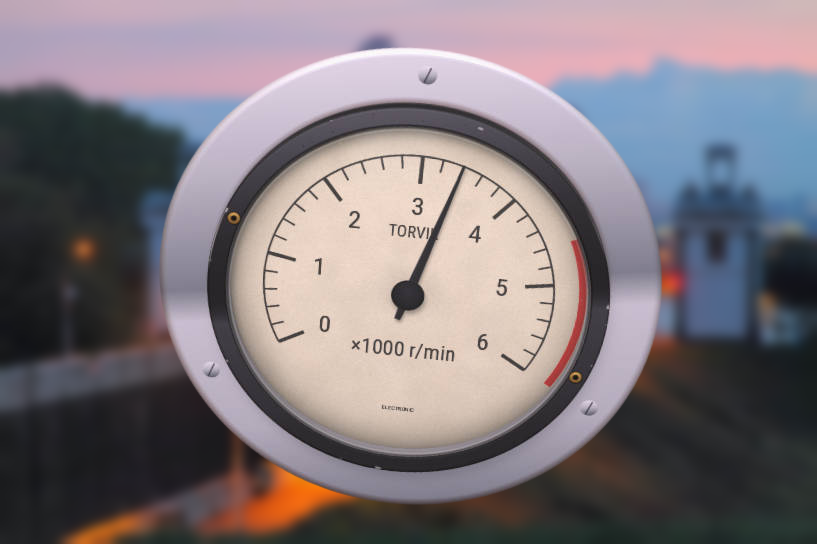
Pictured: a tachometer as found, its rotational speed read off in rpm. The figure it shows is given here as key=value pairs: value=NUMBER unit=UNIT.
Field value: value=3400 unit=rpm
